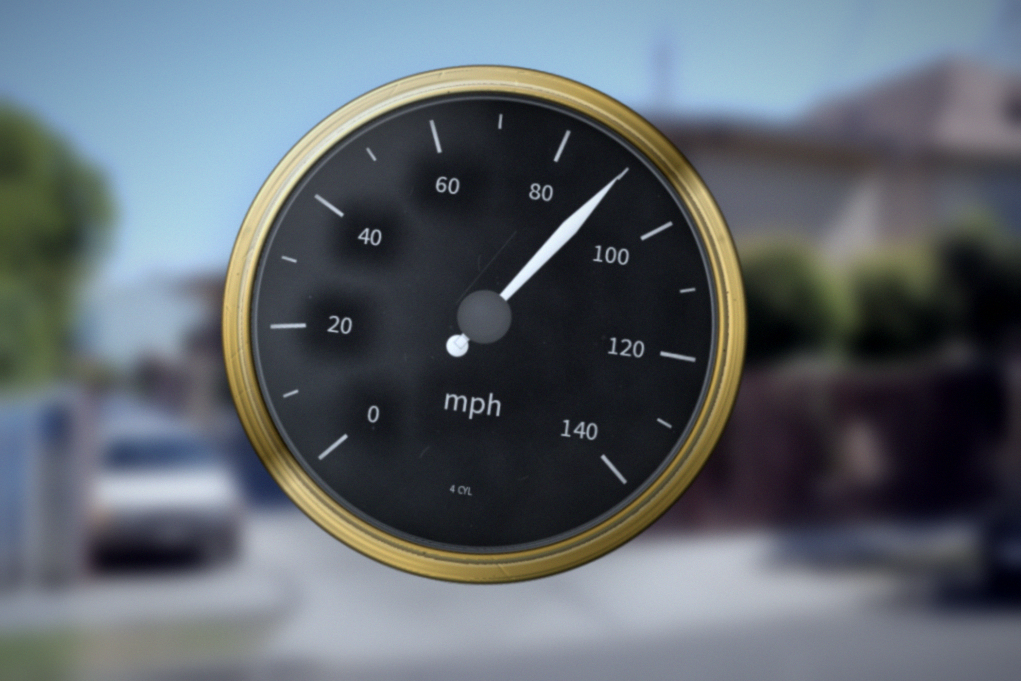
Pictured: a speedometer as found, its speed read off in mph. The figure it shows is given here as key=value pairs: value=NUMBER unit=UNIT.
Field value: value=90 unit=mph
